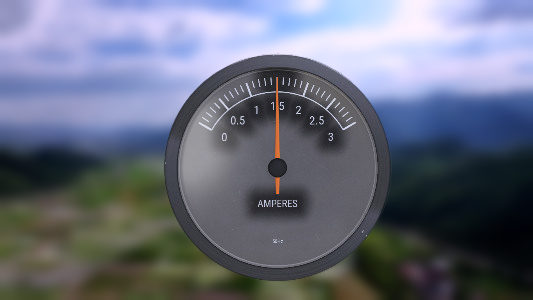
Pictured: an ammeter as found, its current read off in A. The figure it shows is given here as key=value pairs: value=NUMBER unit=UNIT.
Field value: value=1.5 unit=A
